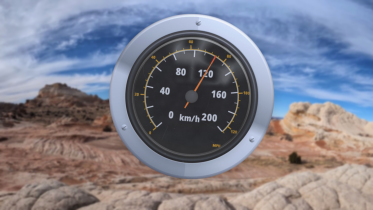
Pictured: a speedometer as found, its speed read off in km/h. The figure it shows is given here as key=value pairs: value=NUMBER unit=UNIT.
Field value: value=120 unit=km/h
